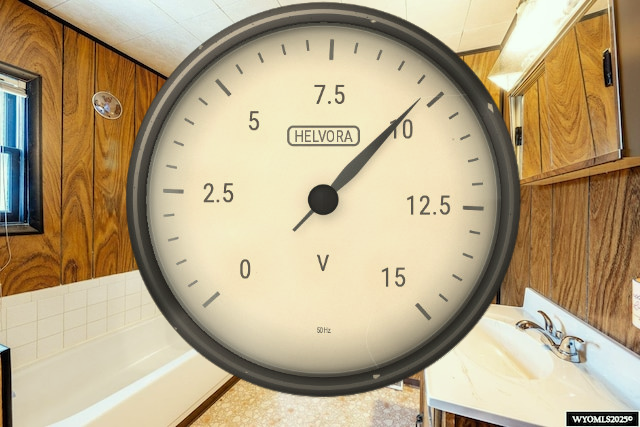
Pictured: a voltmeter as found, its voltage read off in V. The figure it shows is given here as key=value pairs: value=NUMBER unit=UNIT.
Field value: value=9.75 unit=V
